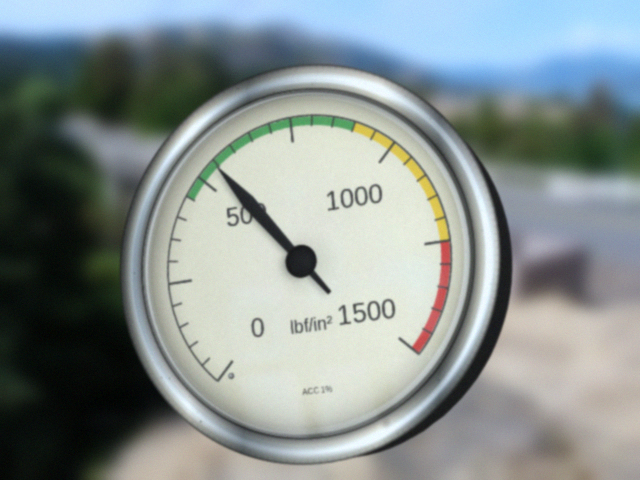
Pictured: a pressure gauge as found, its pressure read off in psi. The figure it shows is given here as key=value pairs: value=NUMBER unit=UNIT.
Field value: value=550 unit=psi
